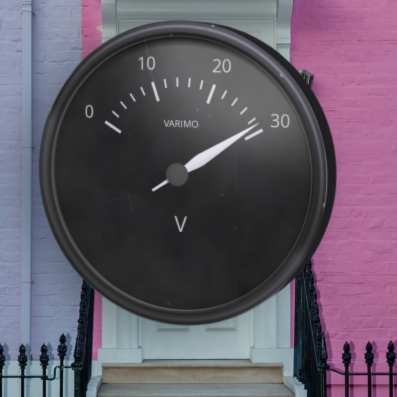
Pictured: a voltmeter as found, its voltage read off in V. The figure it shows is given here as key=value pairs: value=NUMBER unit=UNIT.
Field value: value=29 unit=V
